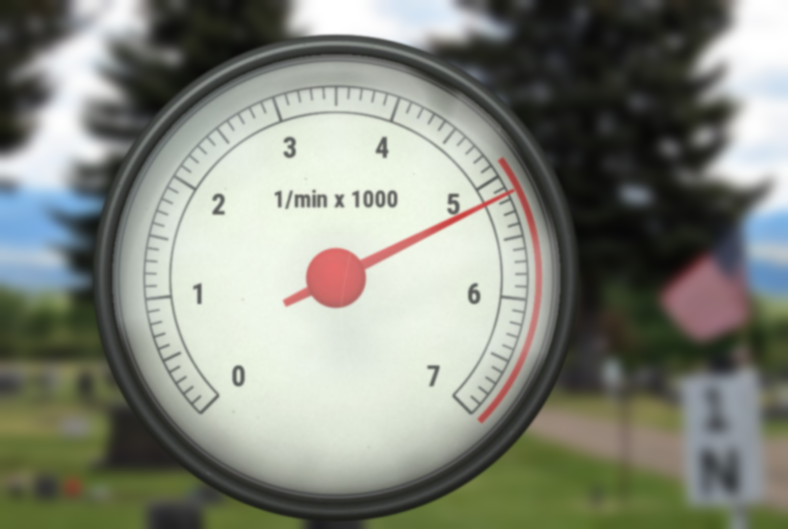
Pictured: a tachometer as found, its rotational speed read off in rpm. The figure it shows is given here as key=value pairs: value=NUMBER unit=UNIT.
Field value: value=5150 unit=rpm
